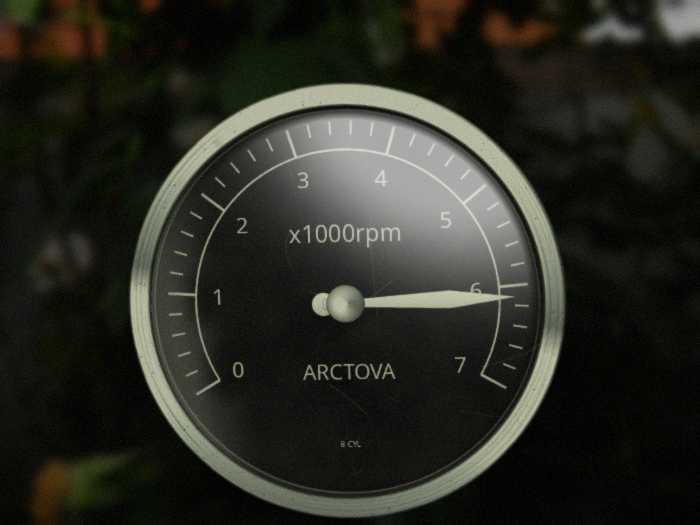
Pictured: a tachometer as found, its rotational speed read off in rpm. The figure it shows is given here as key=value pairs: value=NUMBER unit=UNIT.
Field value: value=6100 unit=rpm
